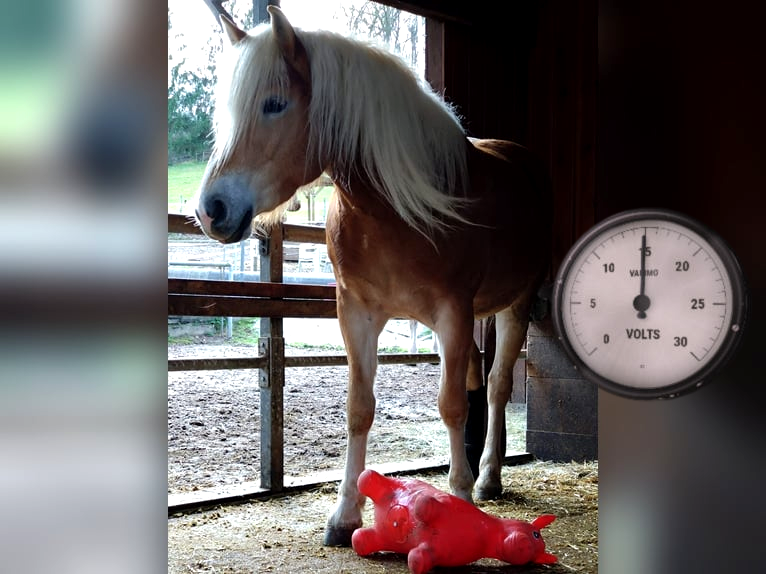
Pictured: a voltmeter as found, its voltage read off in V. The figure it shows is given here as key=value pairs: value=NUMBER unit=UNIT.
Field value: value=15 unit=V
